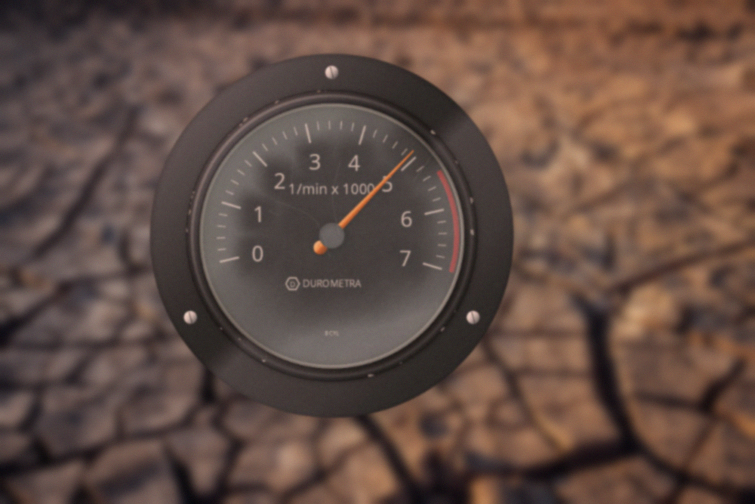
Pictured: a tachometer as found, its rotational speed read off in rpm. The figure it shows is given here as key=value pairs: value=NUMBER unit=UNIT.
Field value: value=4900 unit=rpm
